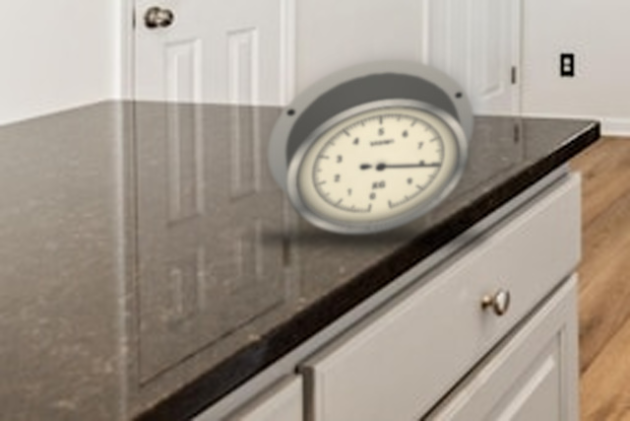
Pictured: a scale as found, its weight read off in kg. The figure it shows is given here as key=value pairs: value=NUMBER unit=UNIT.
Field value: value=8 unit=kg
